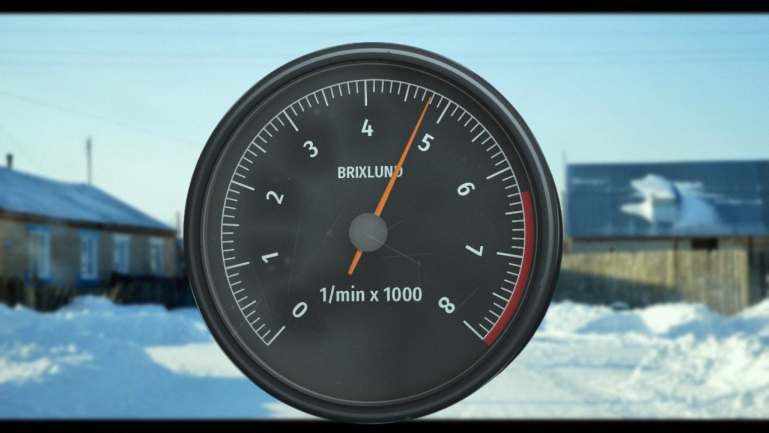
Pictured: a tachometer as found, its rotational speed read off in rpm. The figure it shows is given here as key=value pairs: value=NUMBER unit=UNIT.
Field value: value=4800 unit=rpm
